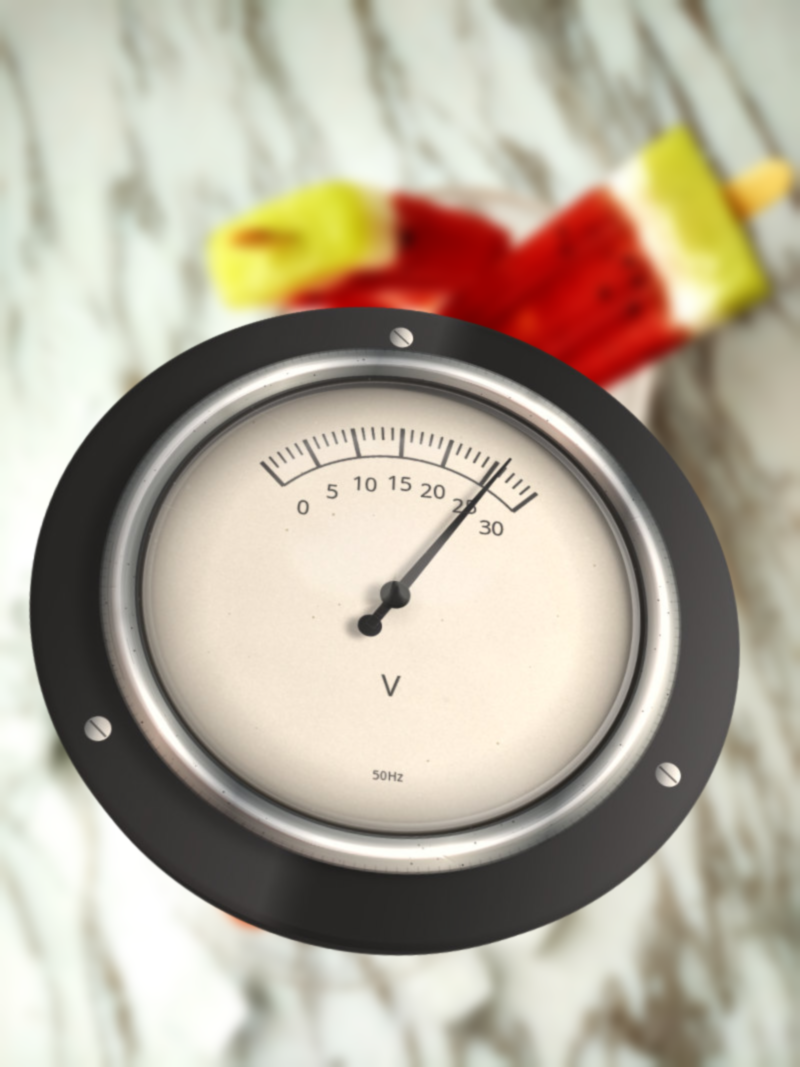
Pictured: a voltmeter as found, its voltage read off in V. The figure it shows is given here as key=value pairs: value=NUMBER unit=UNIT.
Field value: value=26 unit=V
